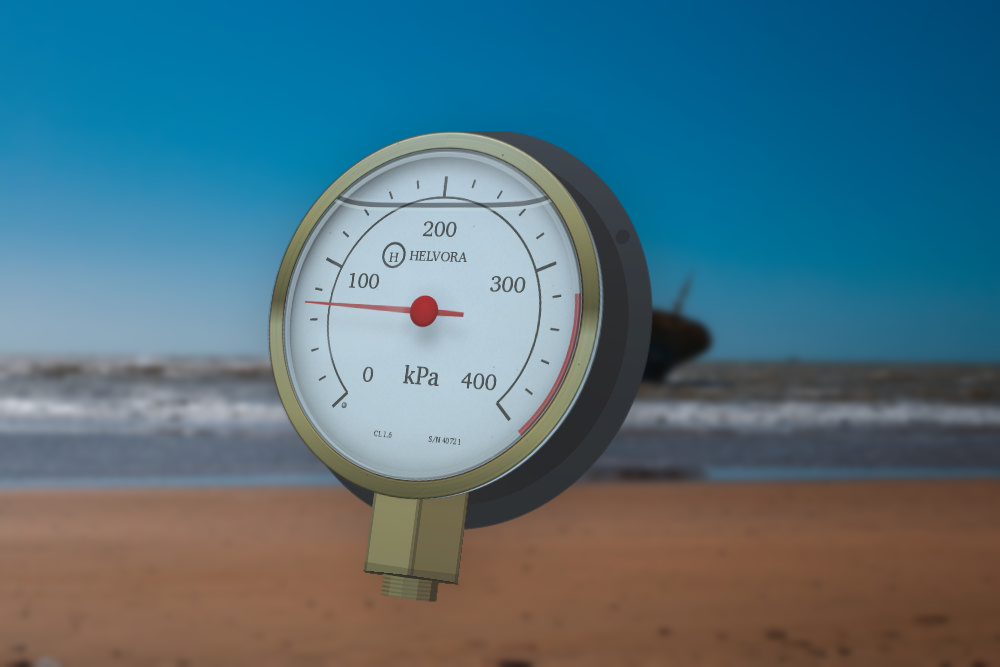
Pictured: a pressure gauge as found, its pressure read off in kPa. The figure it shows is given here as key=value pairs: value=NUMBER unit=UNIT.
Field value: value=70 unit=kPa
